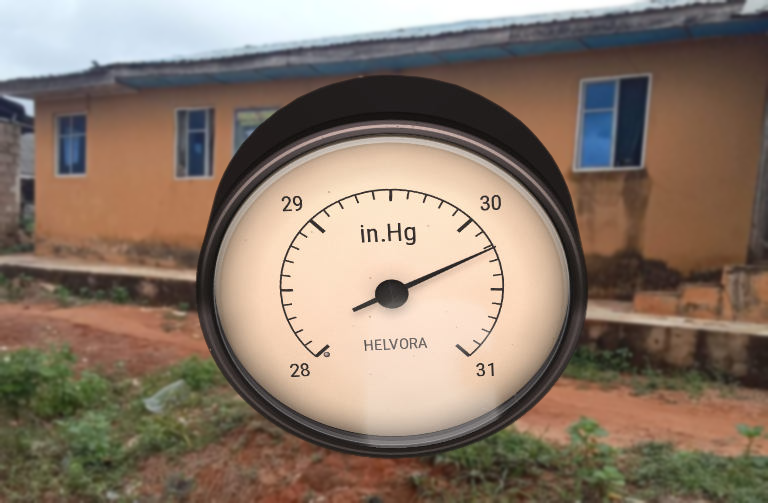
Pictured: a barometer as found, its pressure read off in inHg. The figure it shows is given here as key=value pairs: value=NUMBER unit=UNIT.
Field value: value=30.2 unit=inHg
